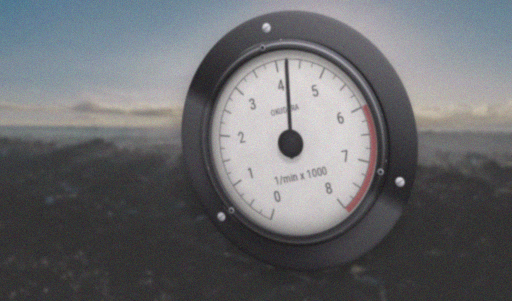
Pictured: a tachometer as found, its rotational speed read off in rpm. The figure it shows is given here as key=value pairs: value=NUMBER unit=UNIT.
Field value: value=4250 unit=rpm
